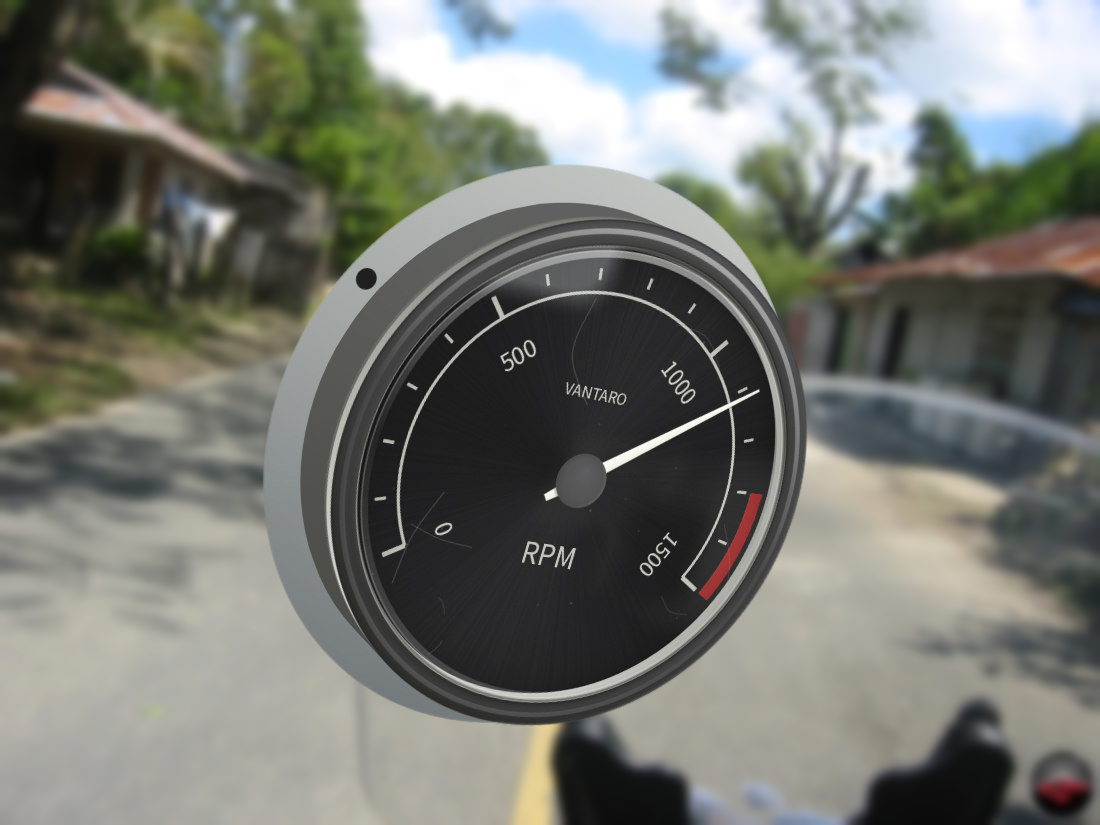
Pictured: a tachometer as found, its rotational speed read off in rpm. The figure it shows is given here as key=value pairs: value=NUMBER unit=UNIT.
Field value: value=1100 unit=rpm
